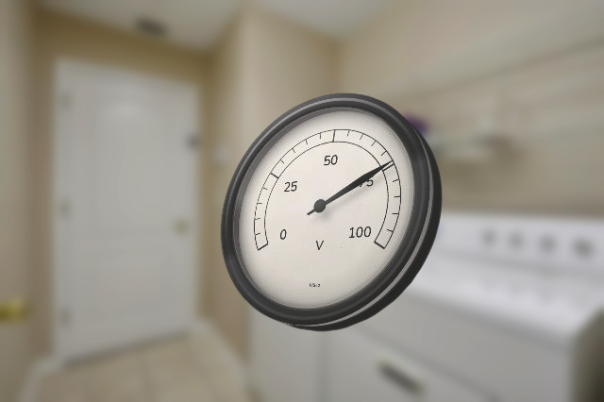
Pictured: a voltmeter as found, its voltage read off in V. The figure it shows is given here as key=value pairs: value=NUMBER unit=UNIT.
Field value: value=75 unit=V
